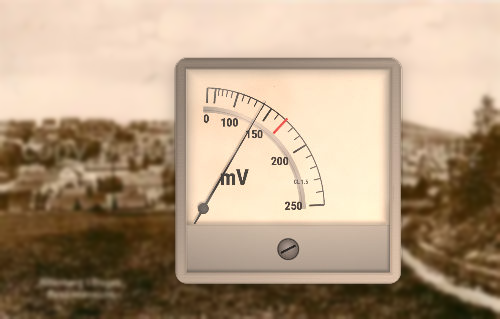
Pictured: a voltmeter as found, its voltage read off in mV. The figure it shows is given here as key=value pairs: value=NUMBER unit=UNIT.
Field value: value=140 unit=mV
